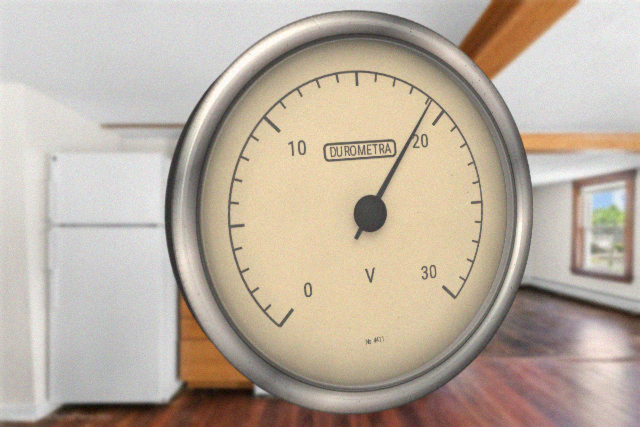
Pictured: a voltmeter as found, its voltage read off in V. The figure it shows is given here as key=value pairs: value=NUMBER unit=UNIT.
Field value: value=19 unit=V
